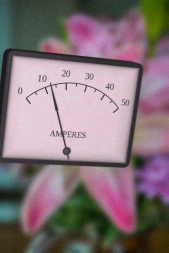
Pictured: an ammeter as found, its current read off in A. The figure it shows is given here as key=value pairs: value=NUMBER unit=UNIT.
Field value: value=12.5 unit=A
